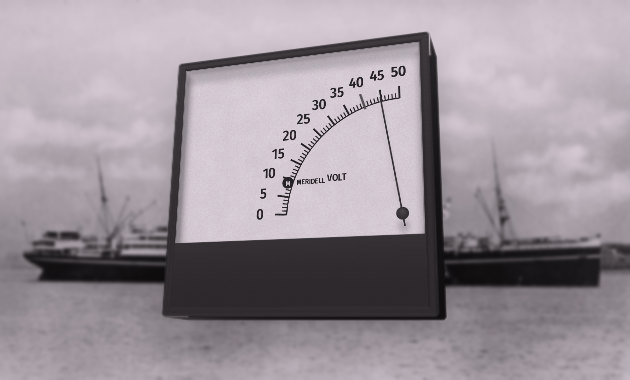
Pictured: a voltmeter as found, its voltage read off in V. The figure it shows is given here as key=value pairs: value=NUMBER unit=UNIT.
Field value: value=45 unit=V
